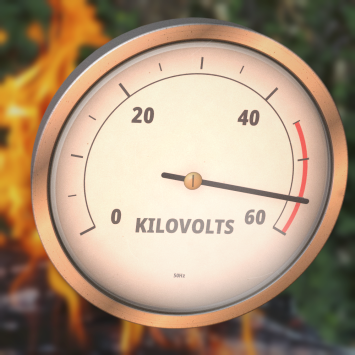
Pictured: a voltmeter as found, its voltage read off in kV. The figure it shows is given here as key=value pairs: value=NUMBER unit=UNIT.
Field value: value=55 unit=kV
